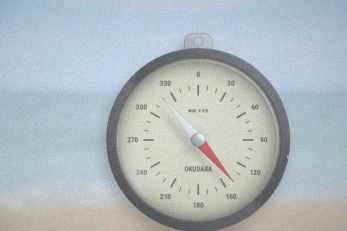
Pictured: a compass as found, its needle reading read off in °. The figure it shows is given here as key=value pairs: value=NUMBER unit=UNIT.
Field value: value=140 unit=°
